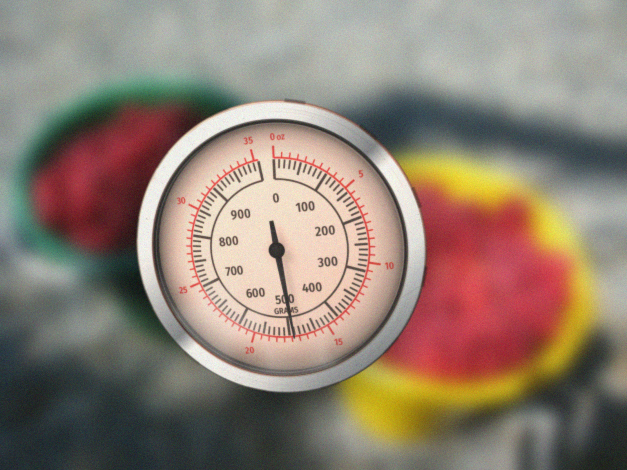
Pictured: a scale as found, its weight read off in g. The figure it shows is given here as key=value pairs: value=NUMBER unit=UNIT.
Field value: value=490 unit=g
